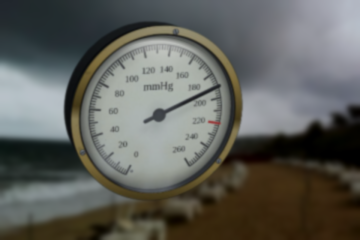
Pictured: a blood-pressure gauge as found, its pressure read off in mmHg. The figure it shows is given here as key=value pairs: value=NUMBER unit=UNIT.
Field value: value=190 unit=mmHg
